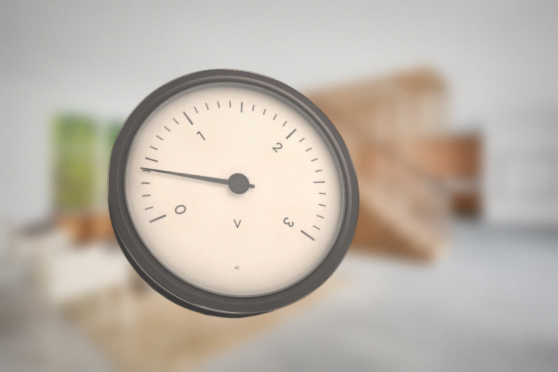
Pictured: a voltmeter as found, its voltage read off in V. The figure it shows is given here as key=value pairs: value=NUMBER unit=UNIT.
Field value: value=0.4 unit=V
